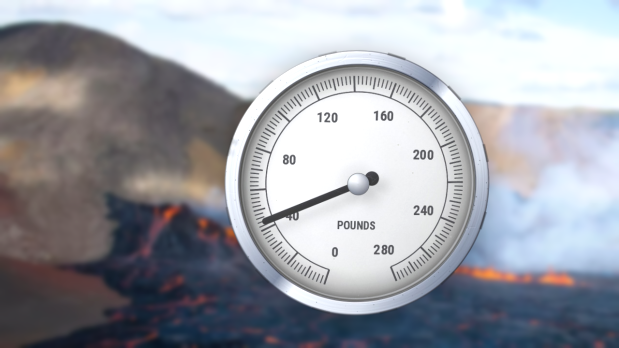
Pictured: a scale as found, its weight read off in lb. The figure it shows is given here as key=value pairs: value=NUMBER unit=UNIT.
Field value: value=44 unit=lb
